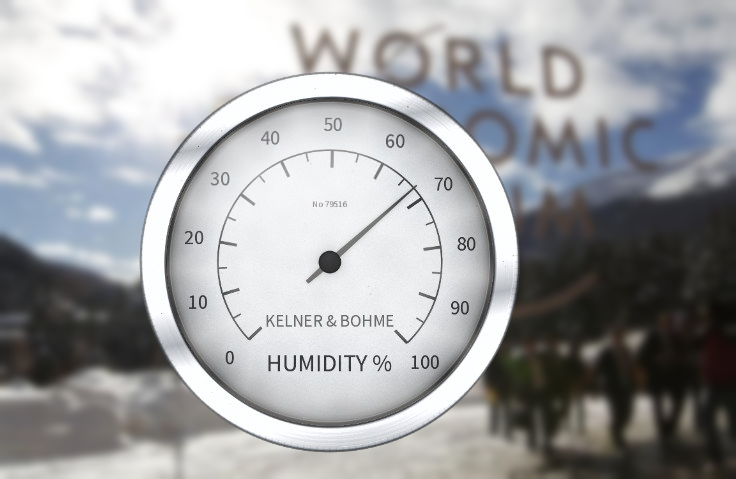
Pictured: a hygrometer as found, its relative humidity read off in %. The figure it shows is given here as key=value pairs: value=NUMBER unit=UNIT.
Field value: value=67.5 unit=%
